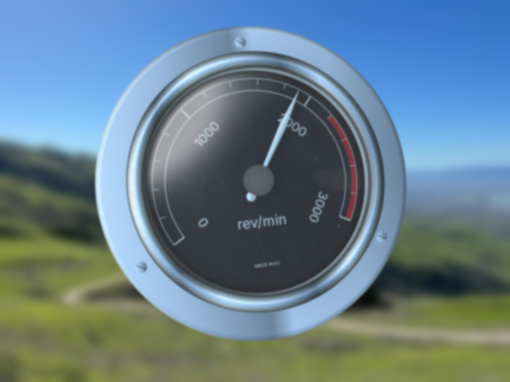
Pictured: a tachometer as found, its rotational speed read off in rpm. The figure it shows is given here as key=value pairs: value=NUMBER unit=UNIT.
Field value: value=1900 unit=rpm
